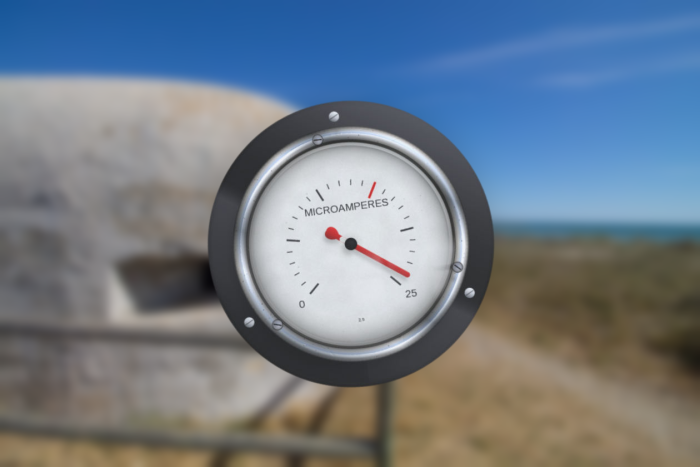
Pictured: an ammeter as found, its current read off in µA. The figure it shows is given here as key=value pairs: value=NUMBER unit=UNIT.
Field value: value=24 unit=µA
